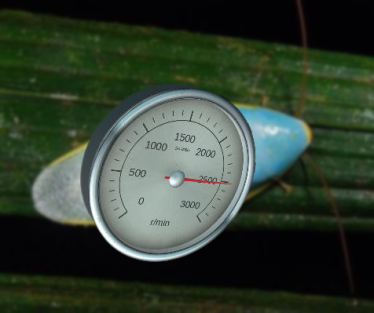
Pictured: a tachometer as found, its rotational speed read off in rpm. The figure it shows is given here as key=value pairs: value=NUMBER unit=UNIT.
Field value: value=2500 unit=rpm
